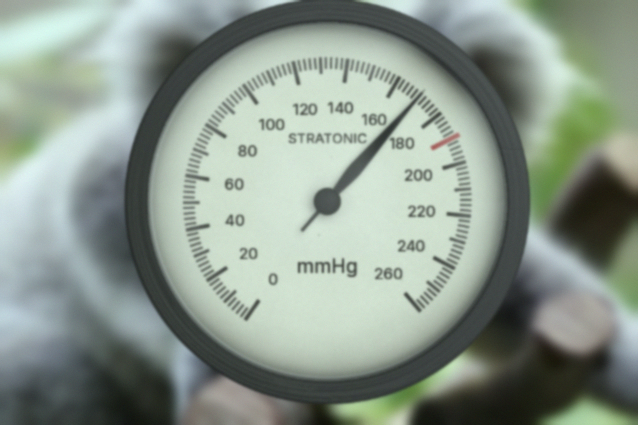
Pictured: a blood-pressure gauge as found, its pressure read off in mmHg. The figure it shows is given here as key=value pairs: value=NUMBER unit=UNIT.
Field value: value=170 unit=mmHg
